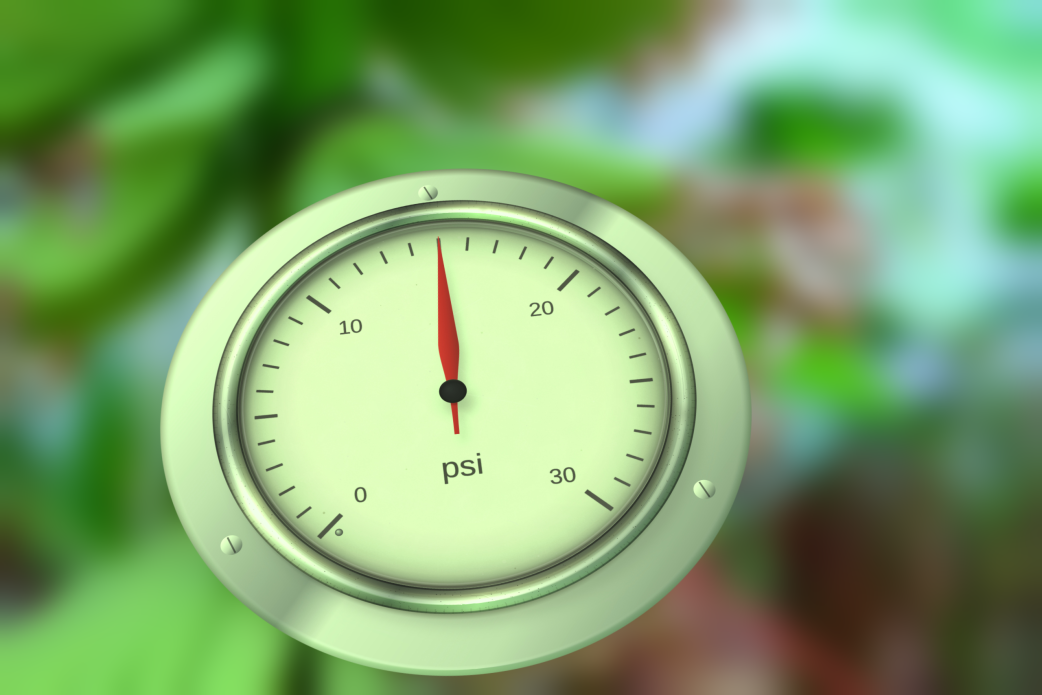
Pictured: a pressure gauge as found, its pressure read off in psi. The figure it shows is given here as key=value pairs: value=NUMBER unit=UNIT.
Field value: value=15 unit=psi
